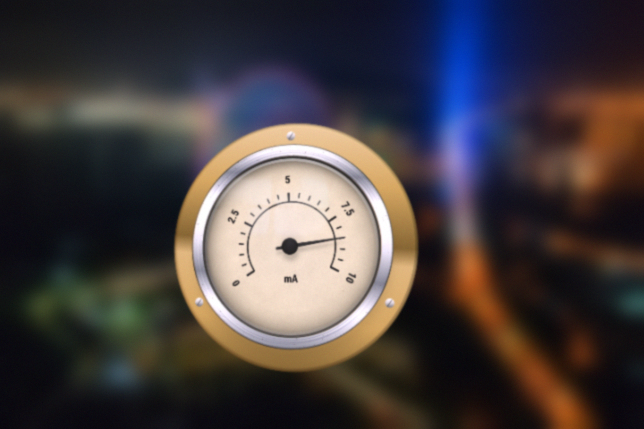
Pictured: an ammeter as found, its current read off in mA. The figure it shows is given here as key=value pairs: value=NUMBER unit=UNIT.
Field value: value=8.5 unit=mA
